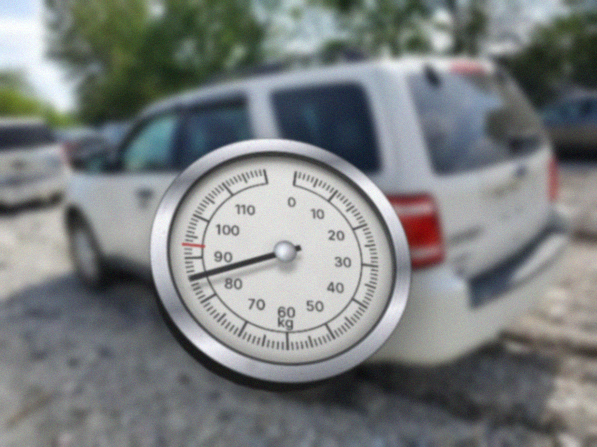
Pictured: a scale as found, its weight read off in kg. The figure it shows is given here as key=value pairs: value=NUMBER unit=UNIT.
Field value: value=85 unit=kg
